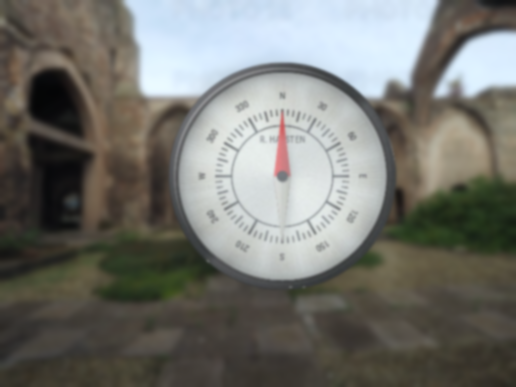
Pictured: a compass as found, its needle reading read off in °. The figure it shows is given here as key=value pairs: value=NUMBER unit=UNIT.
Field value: value=0 unit=°
